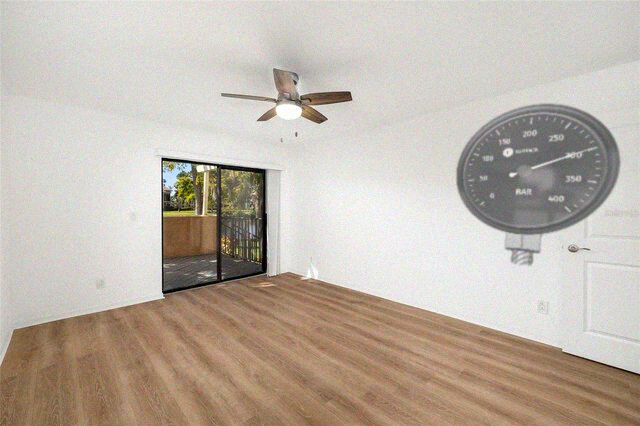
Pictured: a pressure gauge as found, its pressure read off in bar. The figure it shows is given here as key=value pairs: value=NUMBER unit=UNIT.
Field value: value=300 unit=bar
